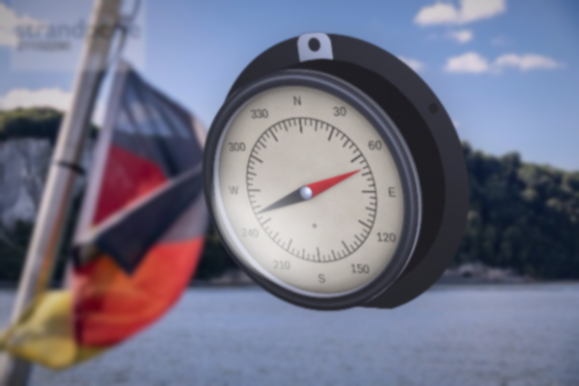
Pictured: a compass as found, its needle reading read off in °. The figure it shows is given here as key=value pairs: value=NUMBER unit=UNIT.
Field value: value=70 unit=°
